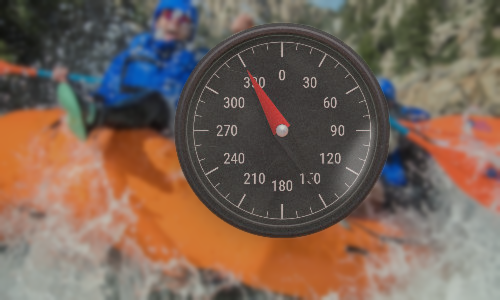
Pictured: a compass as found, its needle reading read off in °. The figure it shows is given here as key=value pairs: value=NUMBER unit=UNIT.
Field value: value=330 unit=°
